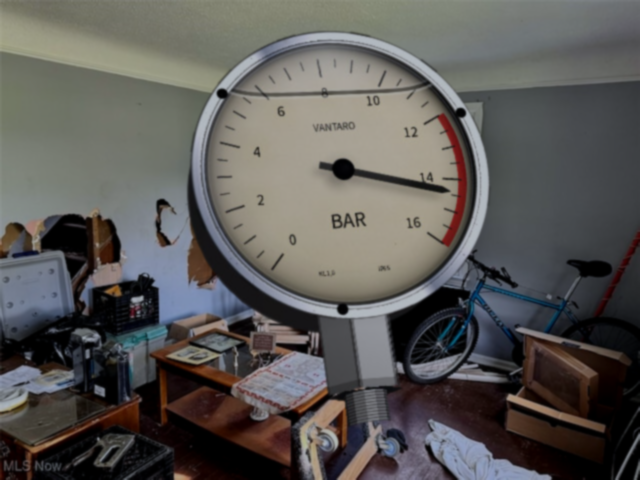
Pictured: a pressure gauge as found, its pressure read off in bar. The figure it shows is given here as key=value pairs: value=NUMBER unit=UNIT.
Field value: value=14.5 unit=bar
